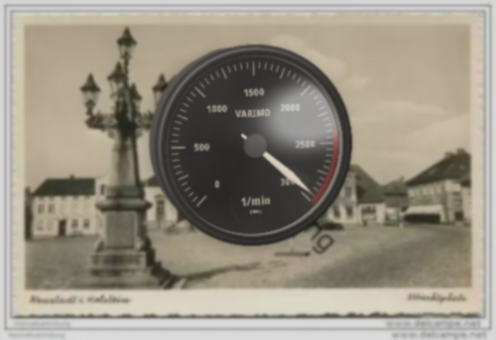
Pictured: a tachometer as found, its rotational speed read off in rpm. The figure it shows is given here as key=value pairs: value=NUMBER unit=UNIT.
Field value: value=2950 unit=rpm
